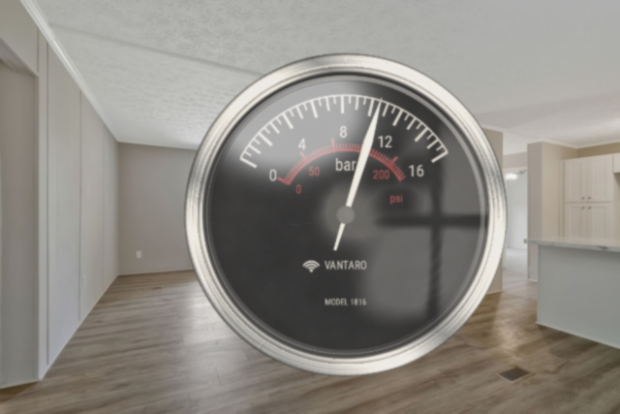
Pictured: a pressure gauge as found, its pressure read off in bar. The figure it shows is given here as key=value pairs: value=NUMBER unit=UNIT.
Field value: value=10.5 unit=bar
